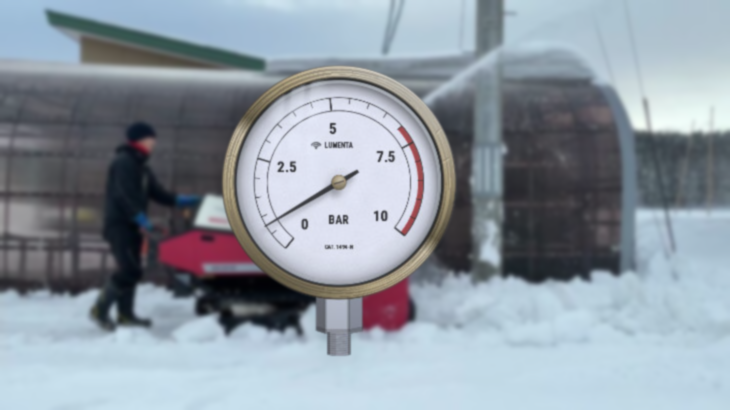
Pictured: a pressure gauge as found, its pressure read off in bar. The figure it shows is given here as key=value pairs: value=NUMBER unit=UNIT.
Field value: value=0.75 unit=bar
